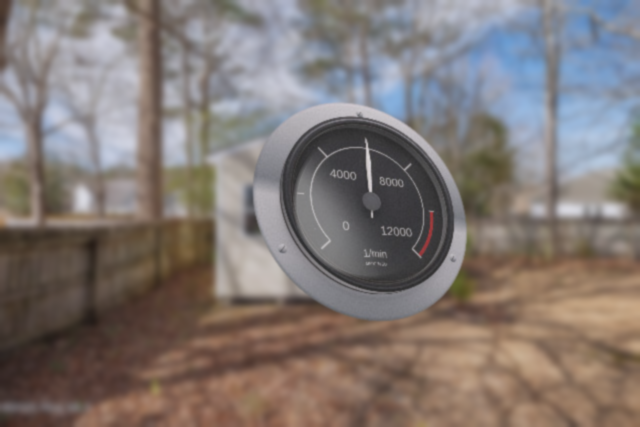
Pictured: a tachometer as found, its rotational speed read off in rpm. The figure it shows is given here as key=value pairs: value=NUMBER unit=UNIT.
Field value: value=6000 unit=rpm
